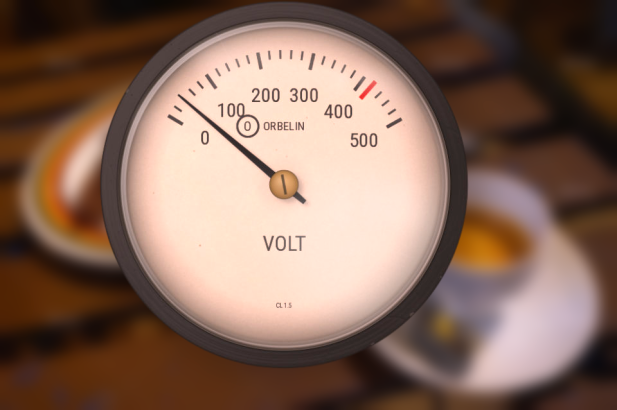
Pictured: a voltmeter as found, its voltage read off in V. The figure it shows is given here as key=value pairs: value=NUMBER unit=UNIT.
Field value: value=40 unit=V
